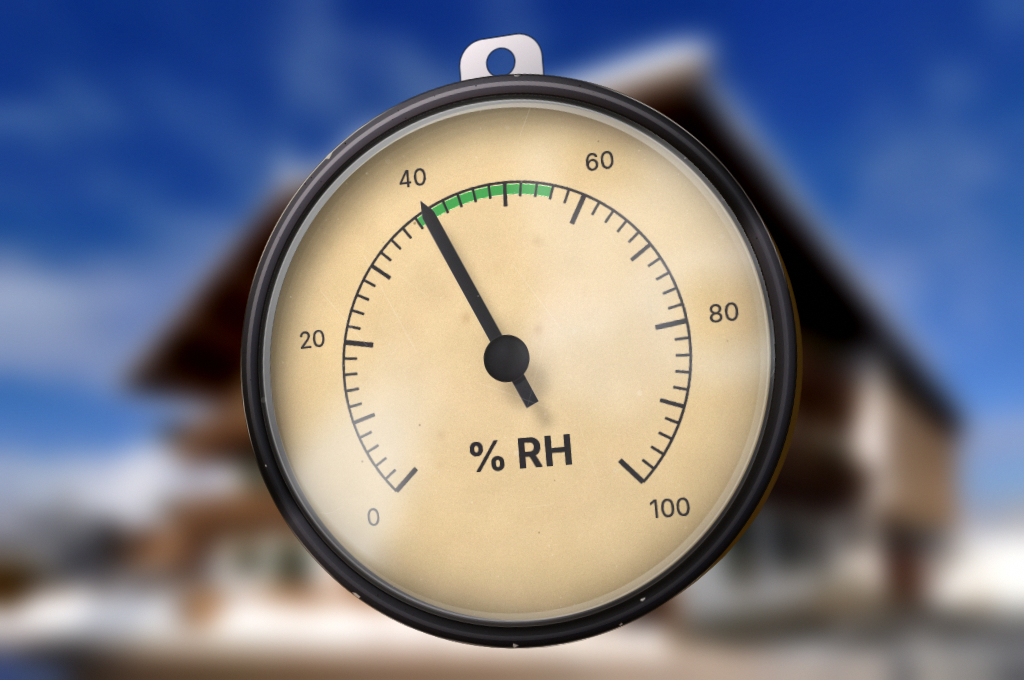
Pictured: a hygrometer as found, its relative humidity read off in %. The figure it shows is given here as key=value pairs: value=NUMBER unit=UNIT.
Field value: value=40 unit=%
